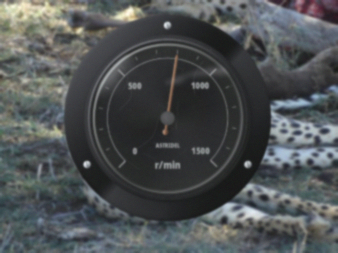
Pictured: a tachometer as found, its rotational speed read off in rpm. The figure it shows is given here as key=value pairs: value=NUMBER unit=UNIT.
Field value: value=800 unit=rpm
